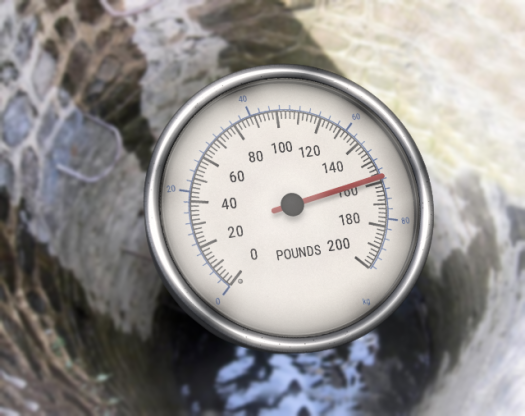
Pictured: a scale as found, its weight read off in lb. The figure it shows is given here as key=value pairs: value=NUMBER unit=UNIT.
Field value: value=158 unit=lb
